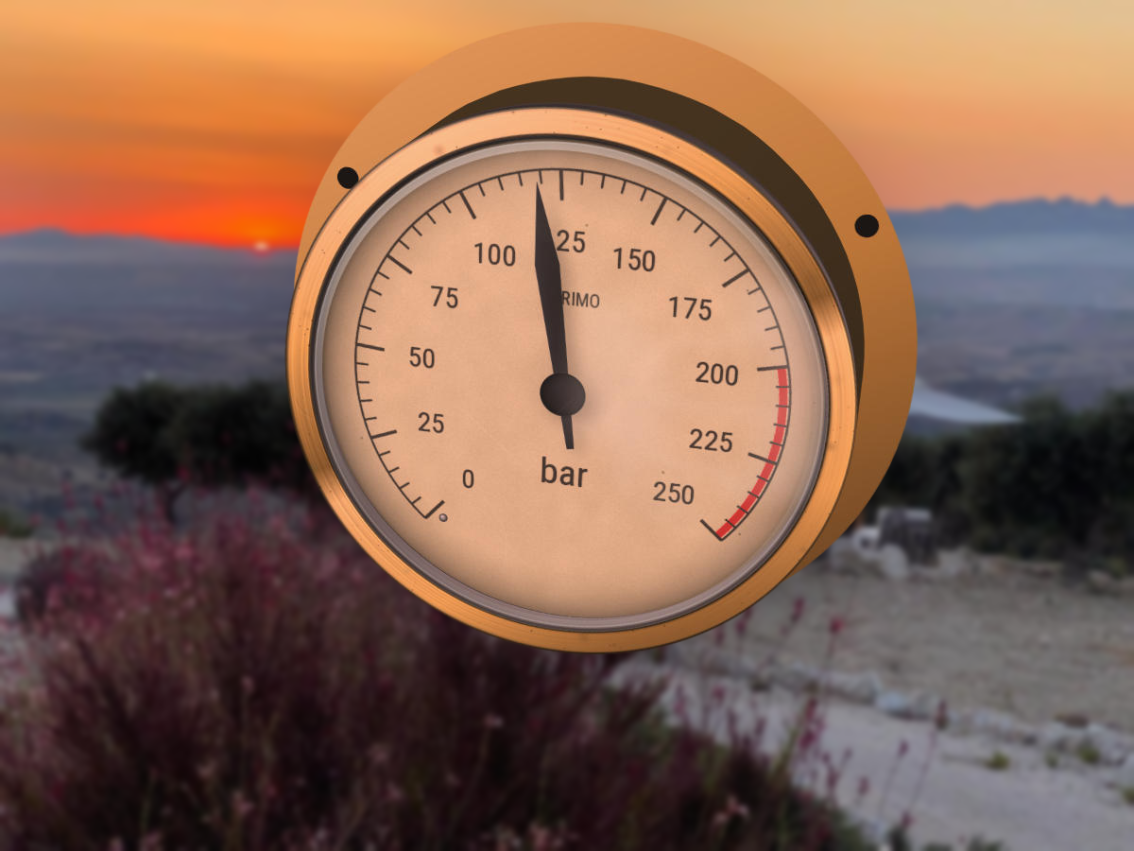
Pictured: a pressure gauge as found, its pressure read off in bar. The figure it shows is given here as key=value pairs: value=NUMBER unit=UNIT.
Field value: value=120 unit=bar
